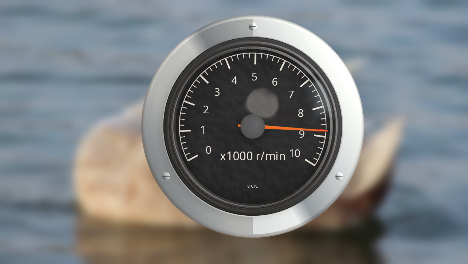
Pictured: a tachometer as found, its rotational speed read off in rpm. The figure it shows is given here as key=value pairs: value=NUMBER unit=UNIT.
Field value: value=8800 unit=rpm
